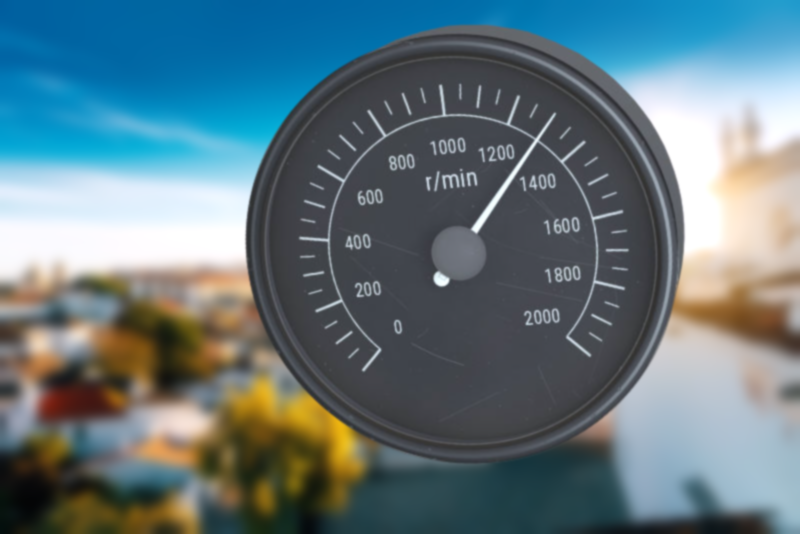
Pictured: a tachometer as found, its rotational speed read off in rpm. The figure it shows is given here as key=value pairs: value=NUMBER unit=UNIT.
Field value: value=1300 unit=rpm
